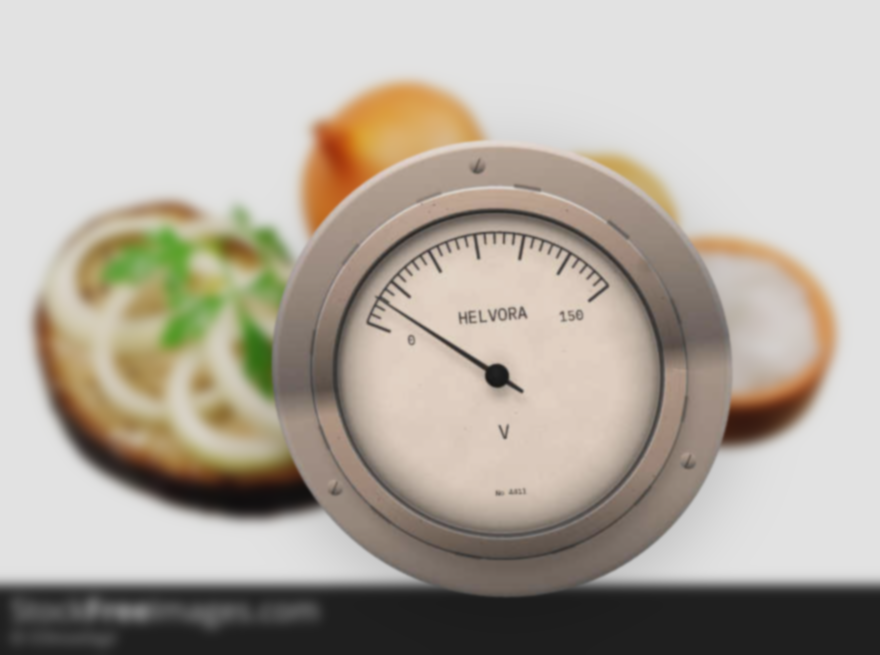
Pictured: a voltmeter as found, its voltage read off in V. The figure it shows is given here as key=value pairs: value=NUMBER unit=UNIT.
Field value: value=15 unit=V
